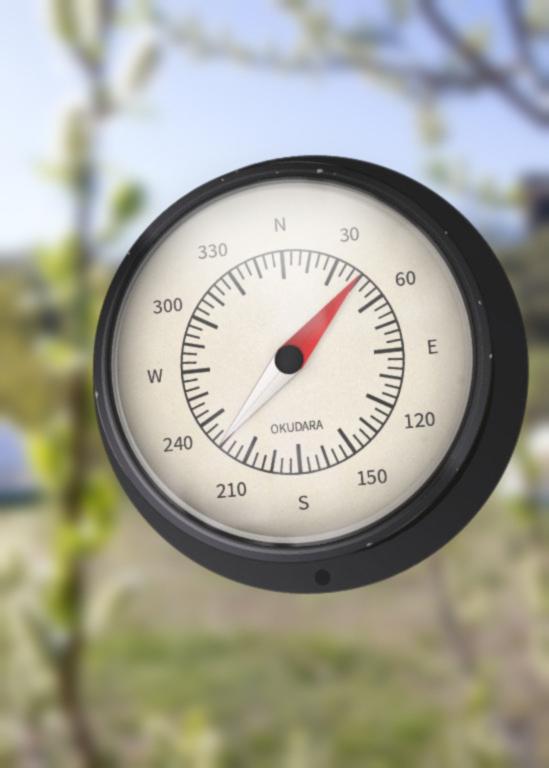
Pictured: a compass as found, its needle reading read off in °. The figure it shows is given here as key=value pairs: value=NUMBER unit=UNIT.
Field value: value=45 unit=°
